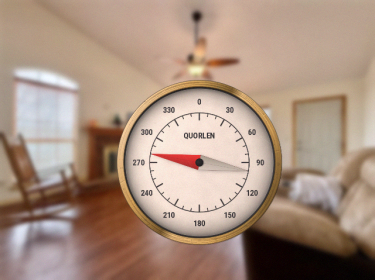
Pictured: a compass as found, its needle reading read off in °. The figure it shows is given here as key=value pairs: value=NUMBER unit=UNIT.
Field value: value=280 unit=°
